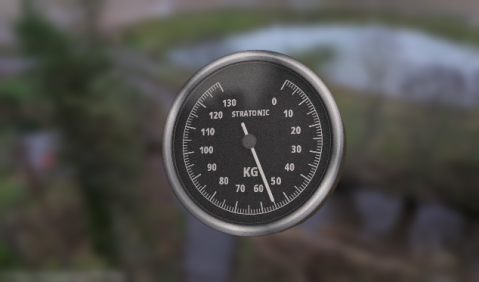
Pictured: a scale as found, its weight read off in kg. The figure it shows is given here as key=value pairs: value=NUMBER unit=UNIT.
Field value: value=55 unit=kg
